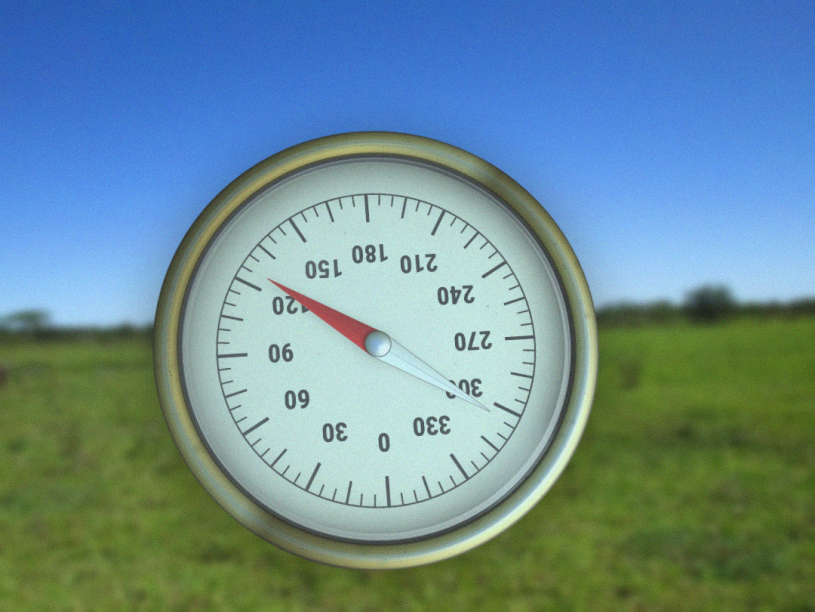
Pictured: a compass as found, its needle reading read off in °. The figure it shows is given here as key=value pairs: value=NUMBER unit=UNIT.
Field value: value=125 unit=°
